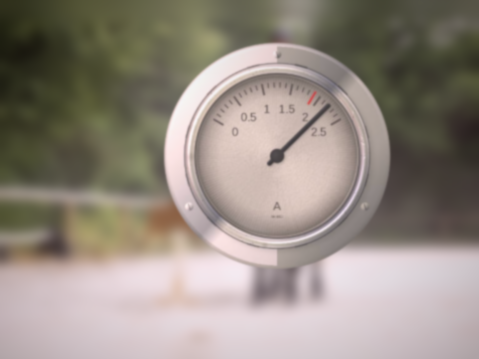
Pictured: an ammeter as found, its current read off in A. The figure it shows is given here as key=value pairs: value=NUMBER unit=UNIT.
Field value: value=2.2 unit=A
